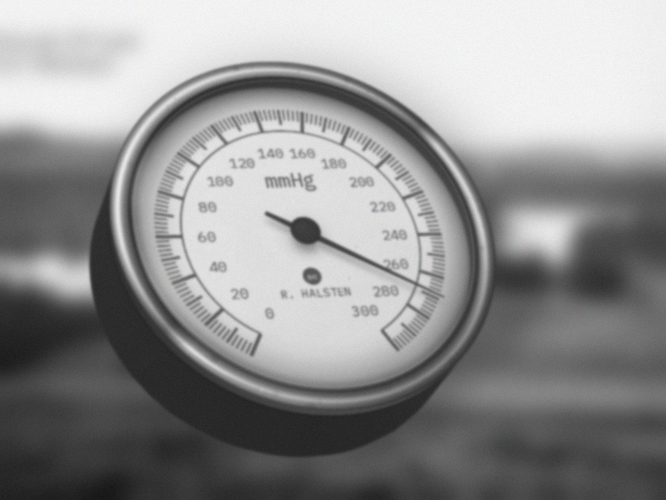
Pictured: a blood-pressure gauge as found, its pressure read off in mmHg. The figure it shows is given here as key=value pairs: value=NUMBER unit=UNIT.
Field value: value=270 unit=mmHg
